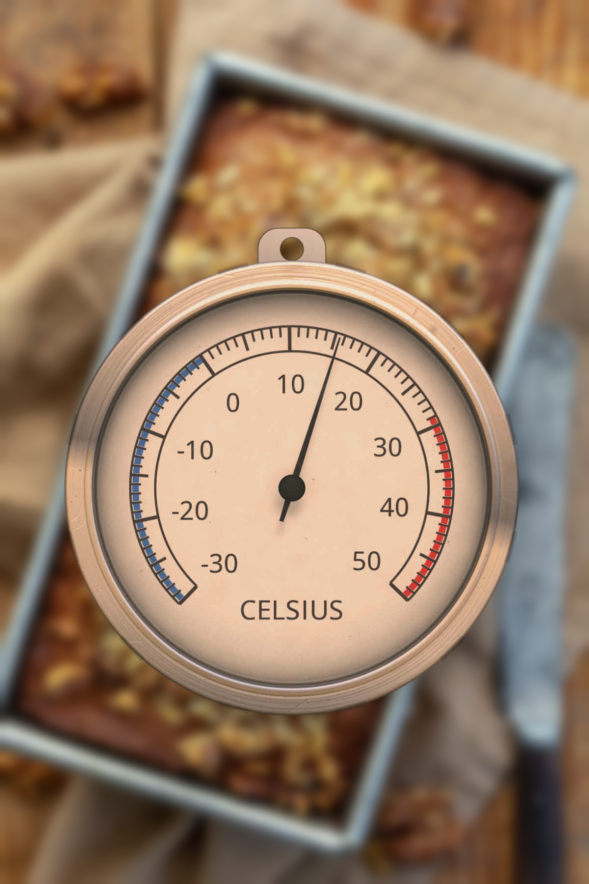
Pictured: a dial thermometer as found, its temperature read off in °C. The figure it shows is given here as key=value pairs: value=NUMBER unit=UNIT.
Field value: value=15.5 unit=°C
